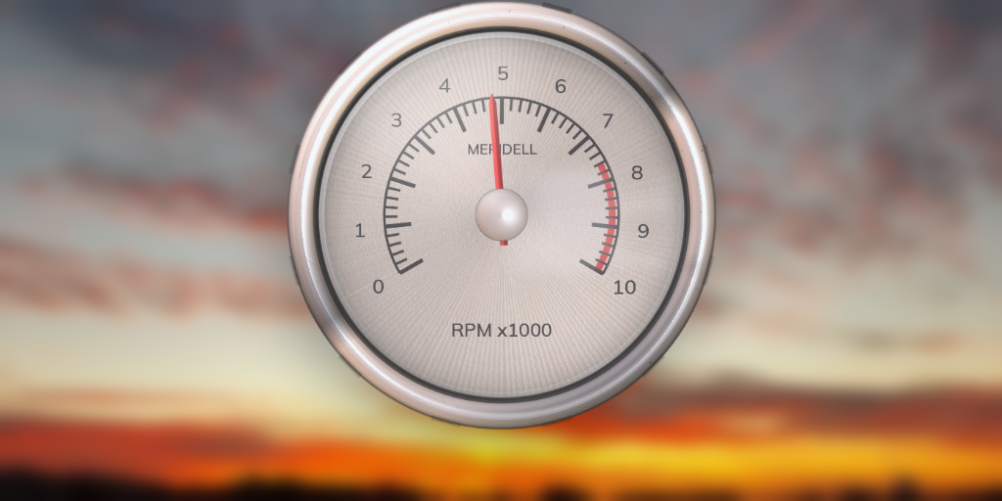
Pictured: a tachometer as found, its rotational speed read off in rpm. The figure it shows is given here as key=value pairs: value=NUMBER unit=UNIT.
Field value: value=4800 unit=rpm
